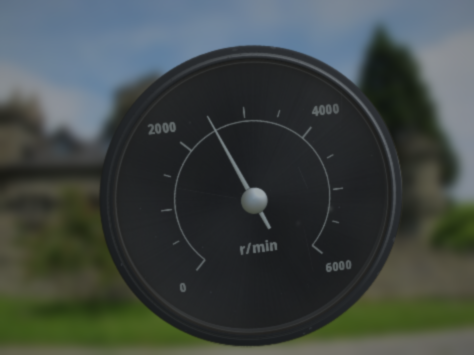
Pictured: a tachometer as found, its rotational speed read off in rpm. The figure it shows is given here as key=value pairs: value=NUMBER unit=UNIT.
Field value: value=2500 unit=rpm
